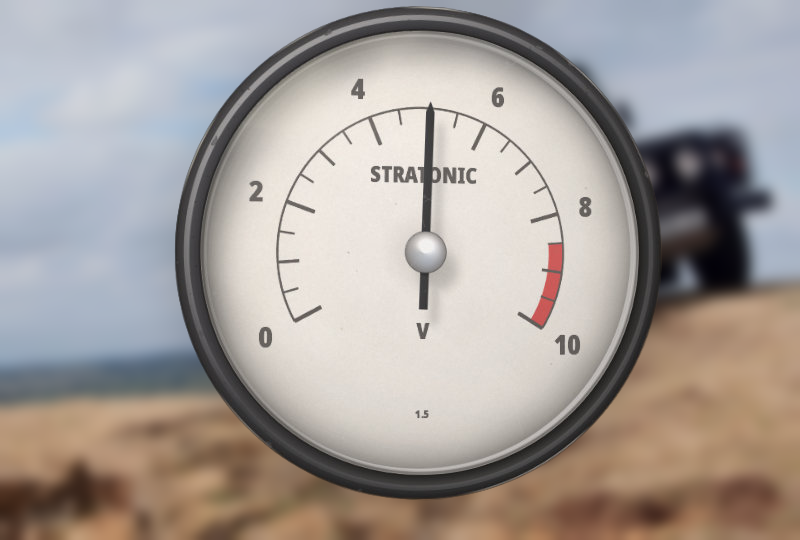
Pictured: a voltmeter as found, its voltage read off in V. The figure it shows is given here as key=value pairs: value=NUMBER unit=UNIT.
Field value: value=5 unit=V
